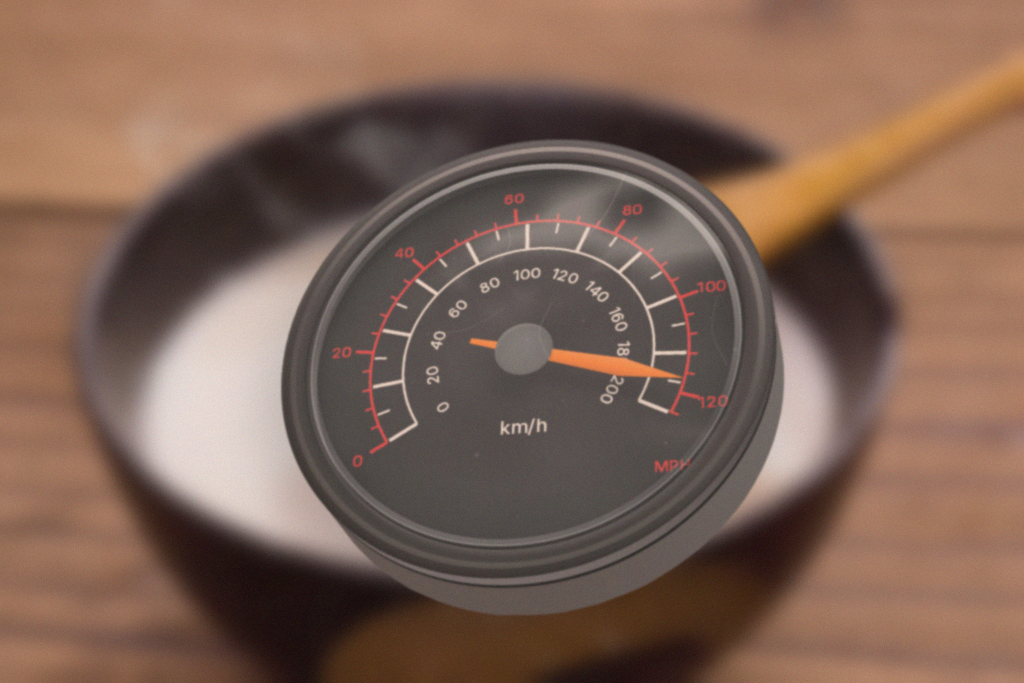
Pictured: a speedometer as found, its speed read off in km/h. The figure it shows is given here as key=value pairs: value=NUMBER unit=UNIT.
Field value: value=190 unit=km/h
